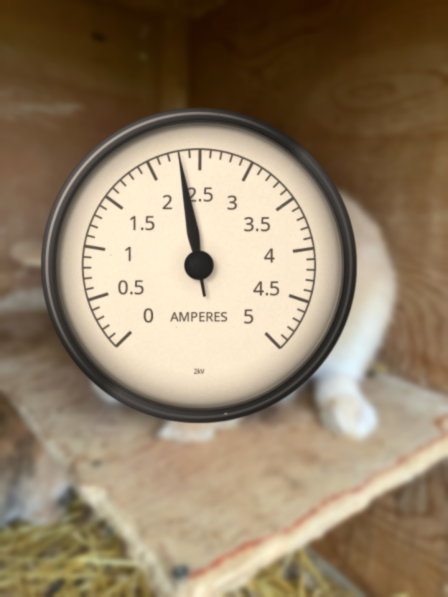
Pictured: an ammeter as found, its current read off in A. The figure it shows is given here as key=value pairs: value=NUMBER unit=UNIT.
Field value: value=2.3 unit=A
